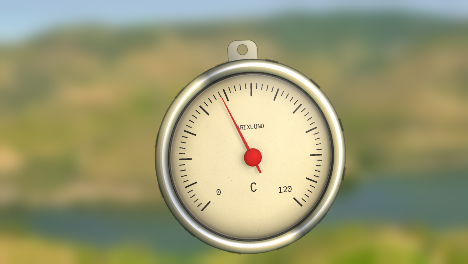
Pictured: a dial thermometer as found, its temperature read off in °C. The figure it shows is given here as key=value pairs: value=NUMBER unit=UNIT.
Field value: value=48 unit=°C
